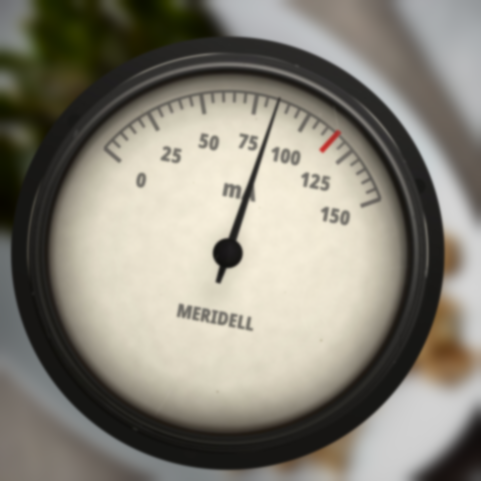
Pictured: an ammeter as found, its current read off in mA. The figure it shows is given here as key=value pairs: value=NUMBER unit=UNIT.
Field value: value=85 unit=mA
